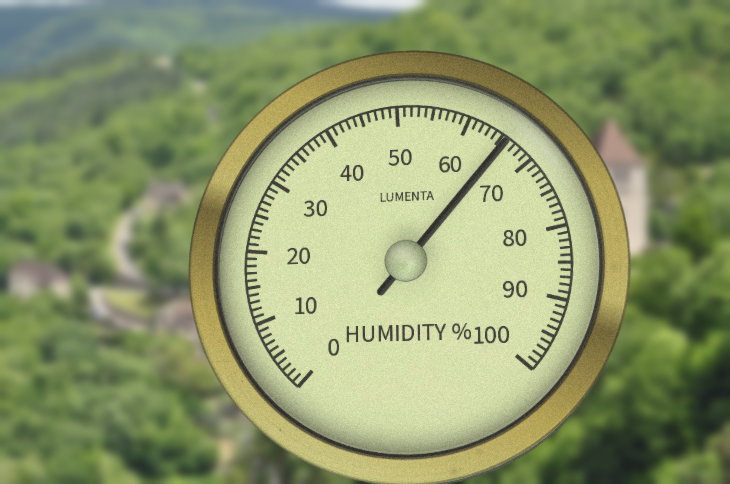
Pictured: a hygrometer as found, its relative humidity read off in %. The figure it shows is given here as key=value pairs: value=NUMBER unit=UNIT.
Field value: value=66 unit=%
